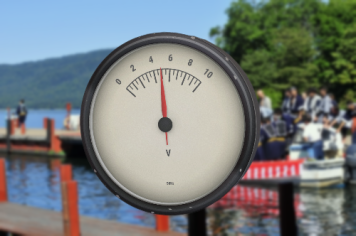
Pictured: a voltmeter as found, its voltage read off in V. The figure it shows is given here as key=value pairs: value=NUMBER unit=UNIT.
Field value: value=5 unit=V
